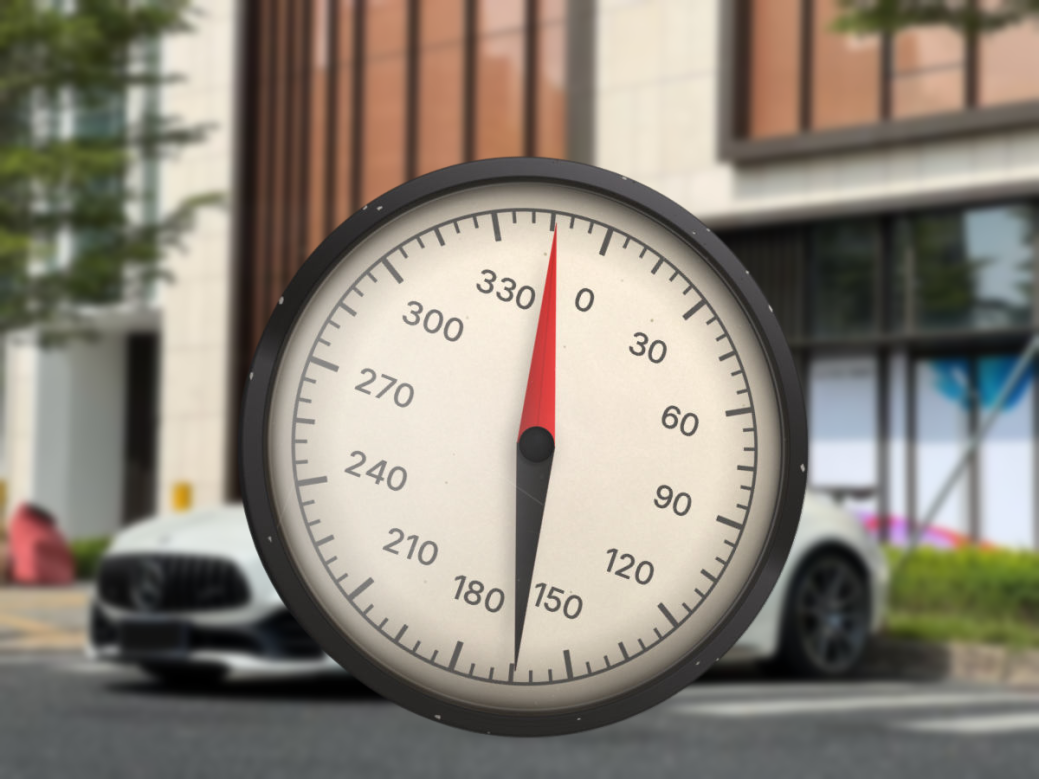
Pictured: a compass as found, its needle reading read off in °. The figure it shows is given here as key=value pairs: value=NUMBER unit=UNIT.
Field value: value=345 unit=°
